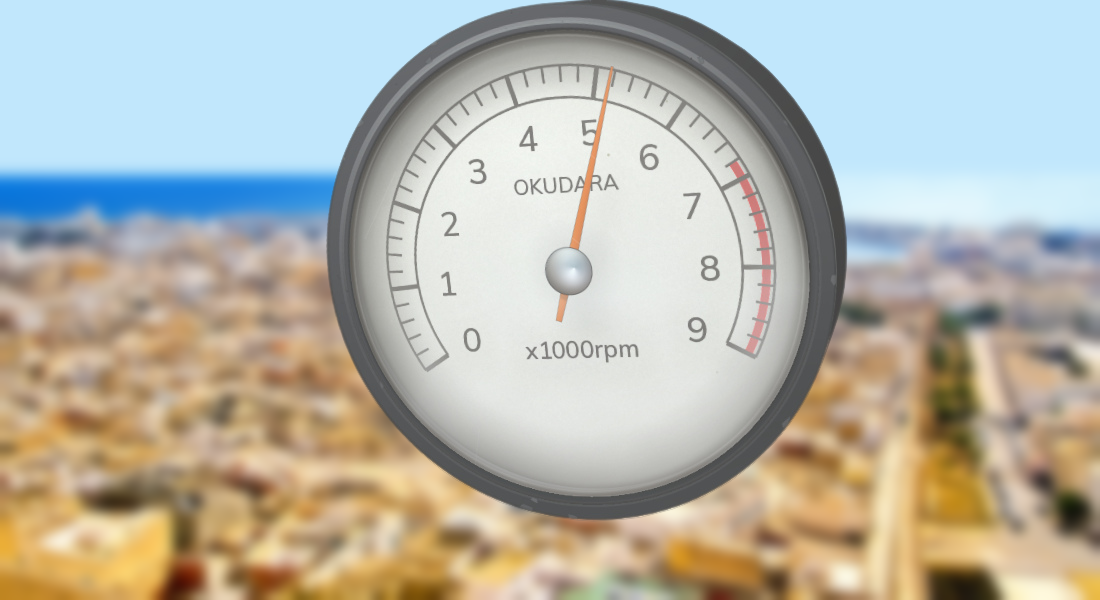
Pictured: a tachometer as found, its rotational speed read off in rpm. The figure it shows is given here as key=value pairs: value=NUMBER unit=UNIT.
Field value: value=5200 unit=rpm
